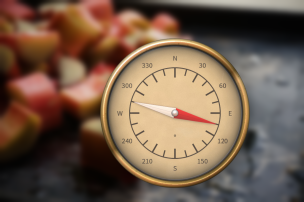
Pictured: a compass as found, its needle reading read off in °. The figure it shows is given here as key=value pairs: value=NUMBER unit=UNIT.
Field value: value=105 unit=°
